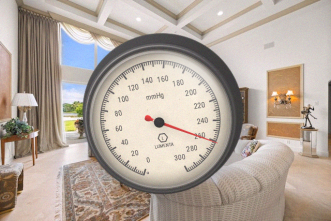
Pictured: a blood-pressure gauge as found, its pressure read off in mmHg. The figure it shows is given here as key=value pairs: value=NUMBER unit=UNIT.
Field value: value=260 unit=mmHg
